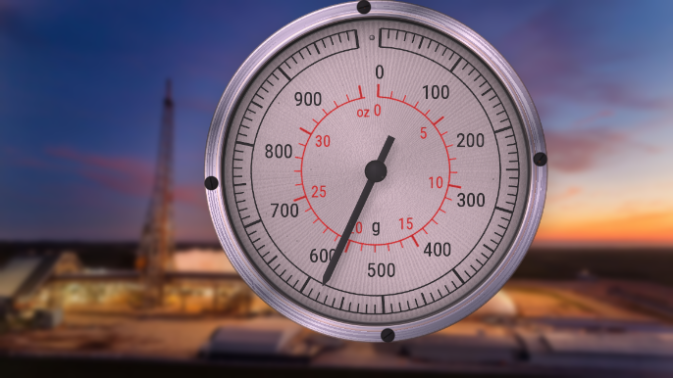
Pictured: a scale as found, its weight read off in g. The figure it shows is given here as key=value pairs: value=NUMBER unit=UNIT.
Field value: value=580 unit=g
